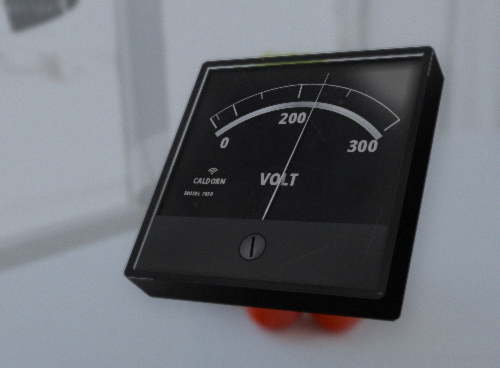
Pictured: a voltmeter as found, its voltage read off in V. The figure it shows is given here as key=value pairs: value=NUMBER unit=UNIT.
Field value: value=225 unit=V
